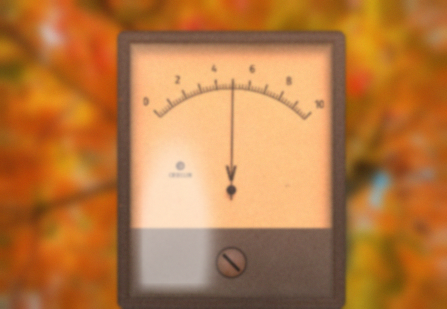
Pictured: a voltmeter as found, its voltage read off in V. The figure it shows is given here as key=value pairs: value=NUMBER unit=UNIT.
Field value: value=5 unit=V
